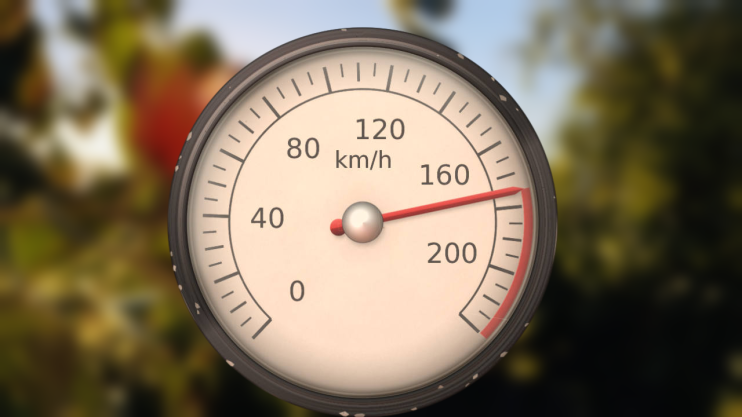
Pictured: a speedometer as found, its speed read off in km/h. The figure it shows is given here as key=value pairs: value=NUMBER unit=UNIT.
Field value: value=175 unit=km/h
